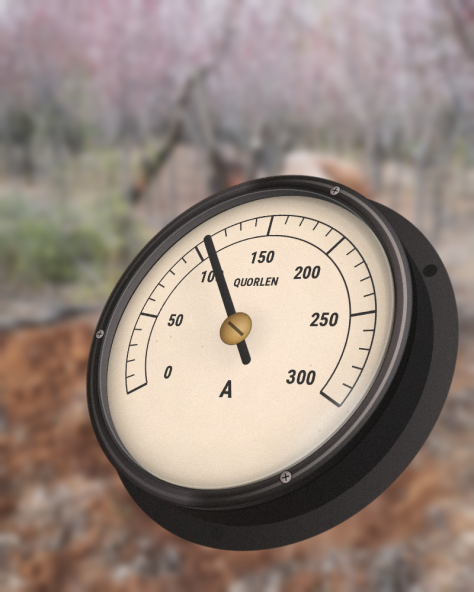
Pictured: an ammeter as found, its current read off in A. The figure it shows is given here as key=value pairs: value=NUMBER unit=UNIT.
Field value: value=110 unit=A
